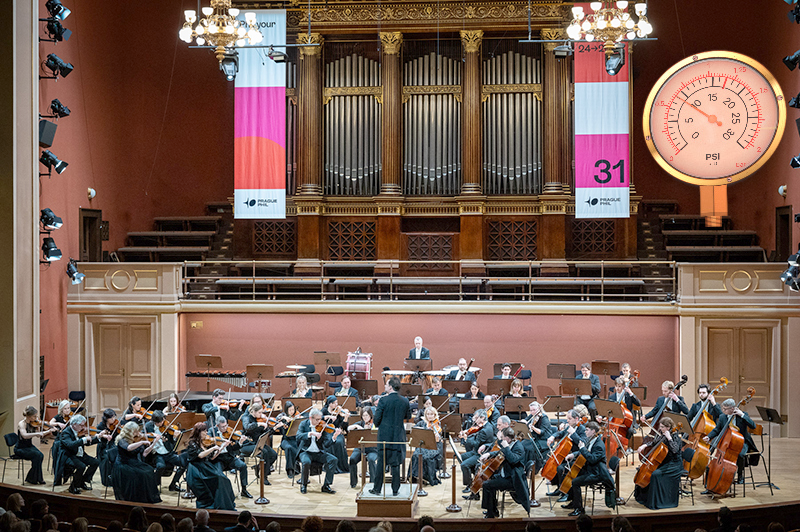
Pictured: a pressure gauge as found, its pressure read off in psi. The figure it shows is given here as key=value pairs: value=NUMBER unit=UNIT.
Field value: value=9 unit=psi
